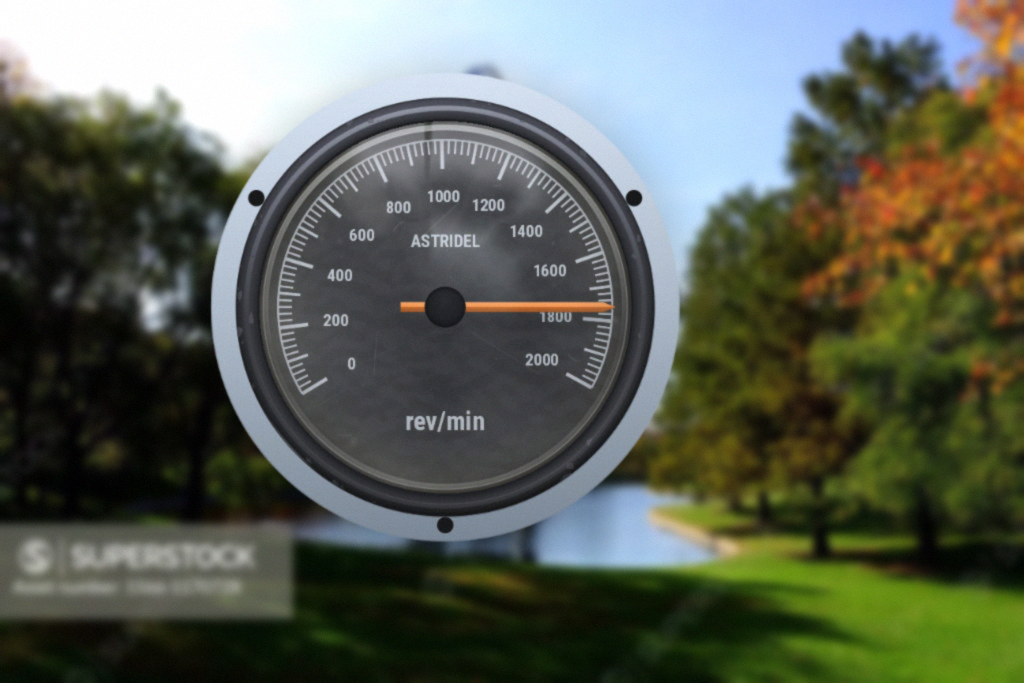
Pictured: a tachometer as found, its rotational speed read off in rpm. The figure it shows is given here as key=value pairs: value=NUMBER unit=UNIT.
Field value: value=1760 unit=rpm
